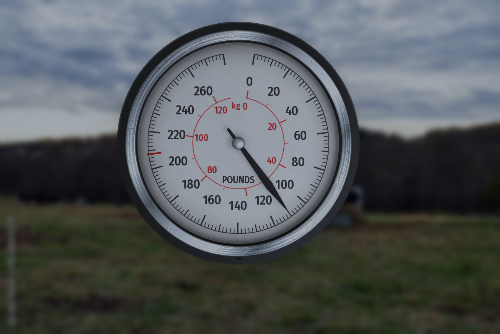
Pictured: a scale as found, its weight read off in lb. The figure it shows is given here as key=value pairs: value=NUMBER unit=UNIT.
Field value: value=110 unit=lb
